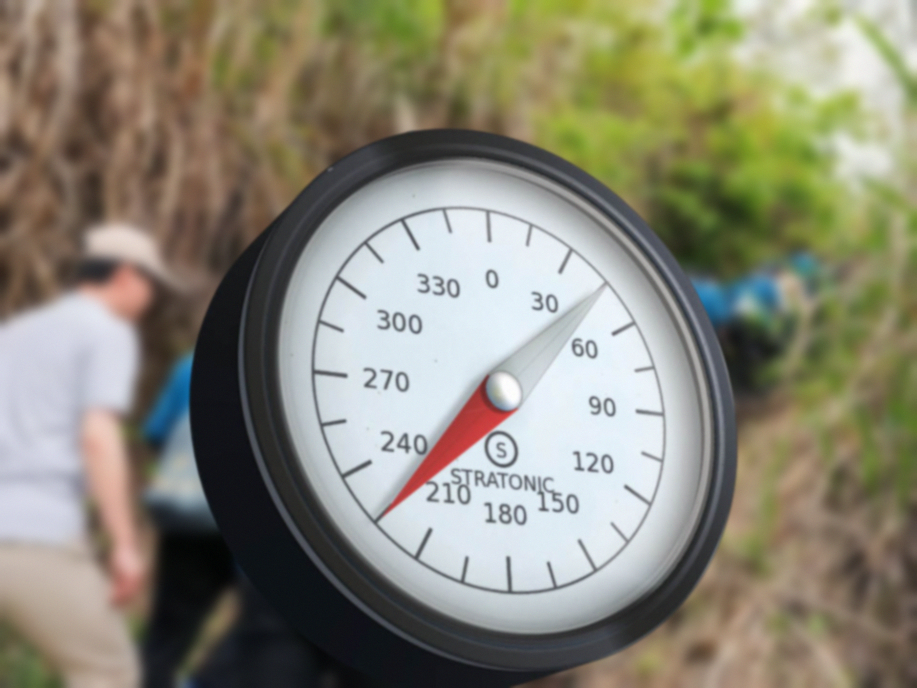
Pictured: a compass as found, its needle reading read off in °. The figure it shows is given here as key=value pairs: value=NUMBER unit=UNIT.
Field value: value=225 unit=°
